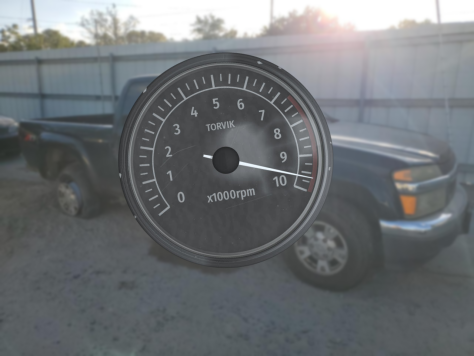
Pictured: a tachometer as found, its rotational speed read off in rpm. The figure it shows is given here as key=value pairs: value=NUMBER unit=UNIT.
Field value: value=9625 unit=rpm
